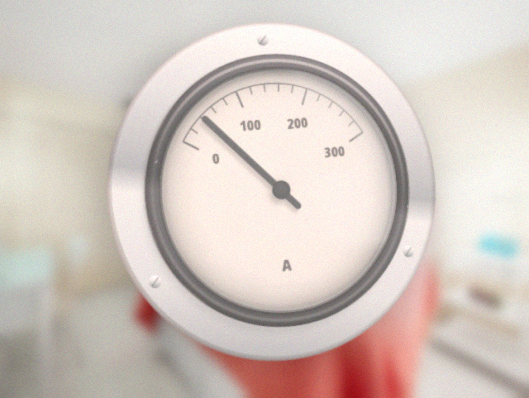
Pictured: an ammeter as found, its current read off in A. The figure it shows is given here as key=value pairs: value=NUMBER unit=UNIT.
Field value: value=40 unit=A
